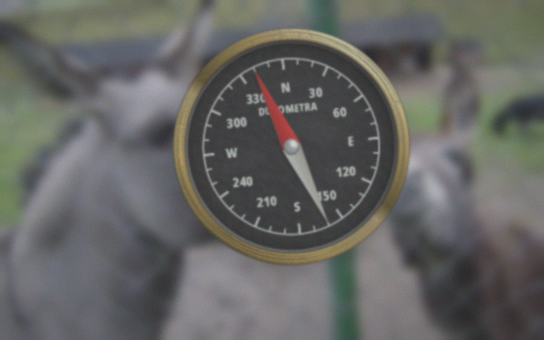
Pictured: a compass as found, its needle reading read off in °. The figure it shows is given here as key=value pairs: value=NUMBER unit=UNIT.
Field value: value=340 unit=°
